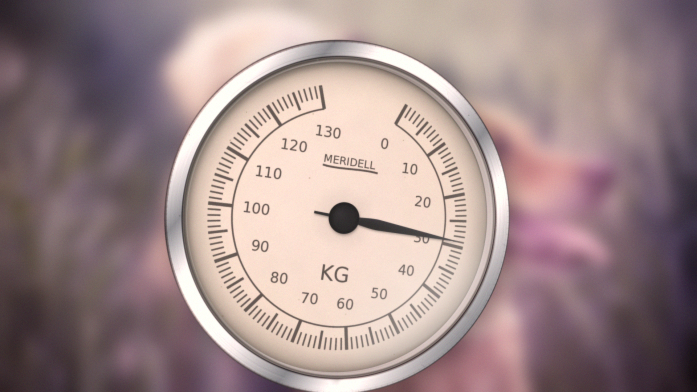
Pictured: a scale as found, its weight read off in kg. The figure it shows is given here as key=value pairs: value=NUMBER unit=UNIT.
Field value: value=29 unit=kg
